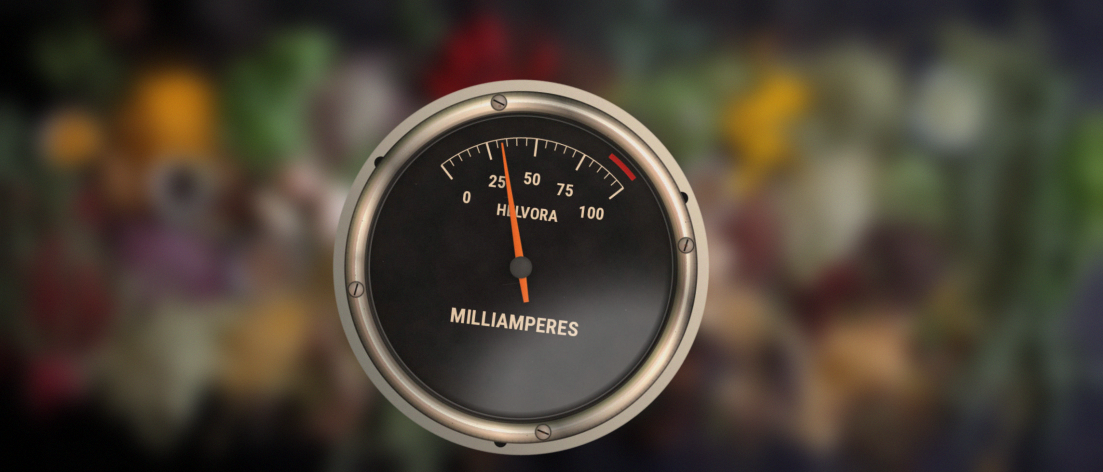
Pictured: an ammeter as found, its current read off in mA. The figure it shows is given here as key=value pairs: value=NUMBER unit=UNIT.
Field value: value=32.5 unit=mA
